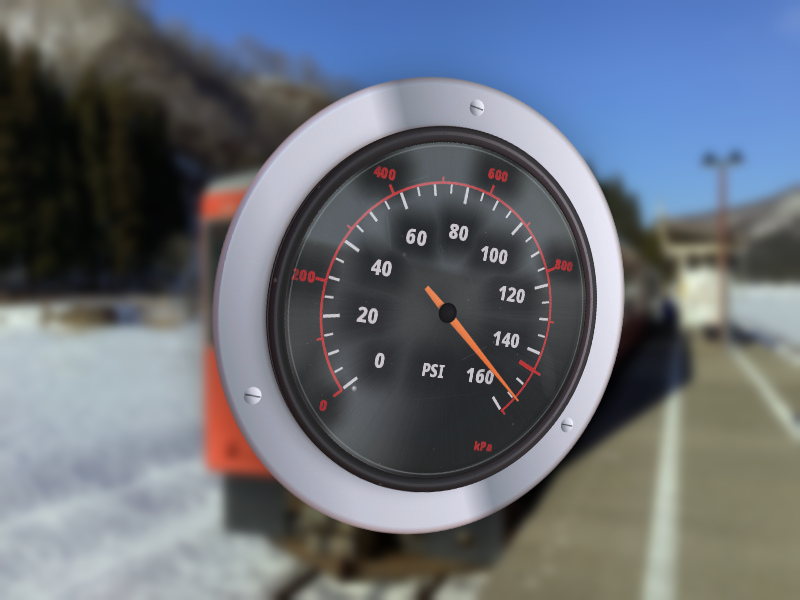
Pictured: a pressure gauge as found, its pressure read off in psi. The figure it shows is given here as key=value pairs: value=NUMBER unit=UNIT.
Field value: value=155 unit=psi
